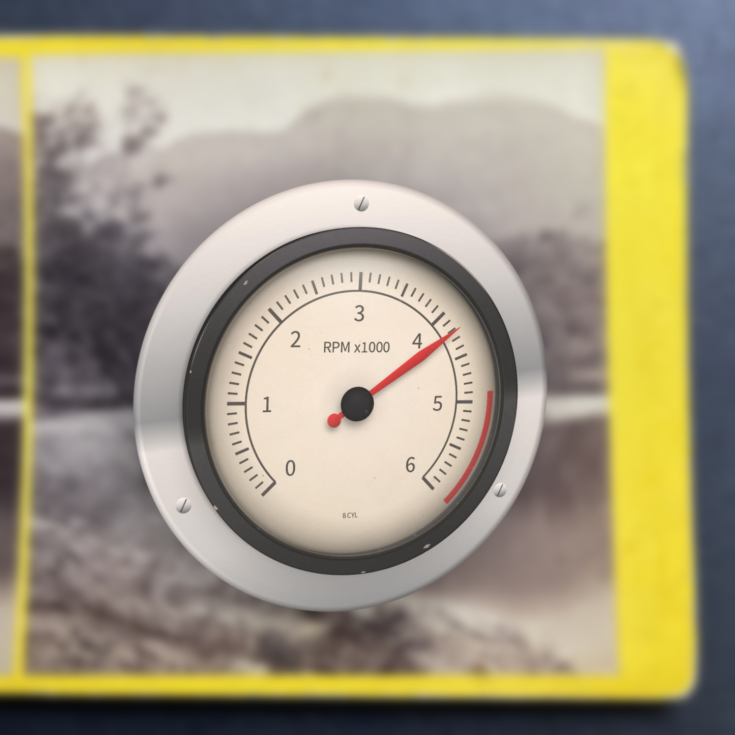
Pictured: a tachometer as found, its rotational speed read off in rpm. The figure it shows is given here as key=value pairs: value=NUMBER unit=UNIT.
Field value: value=4200 unit=rpm
